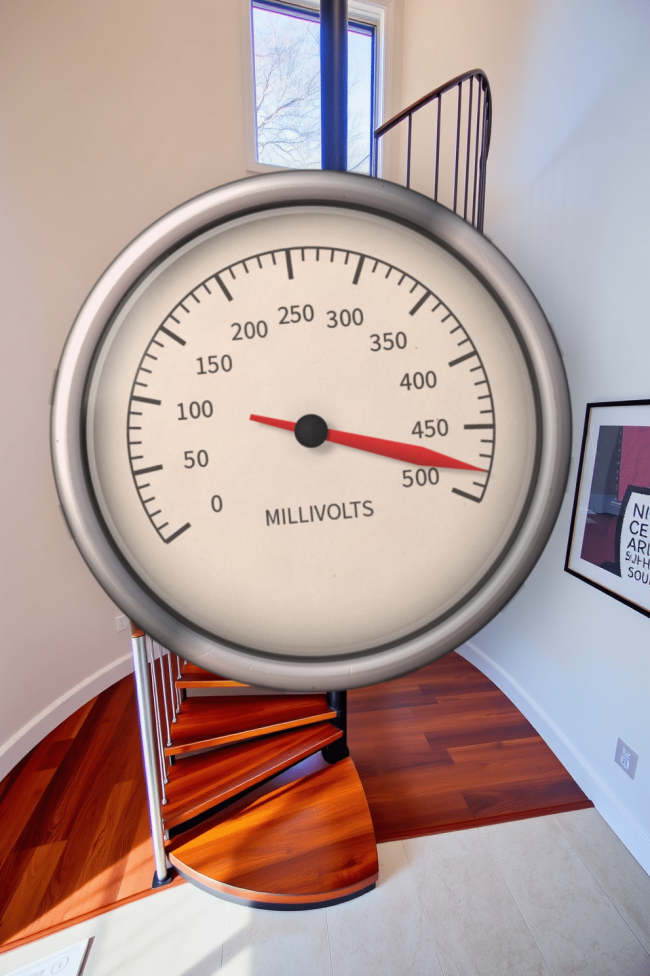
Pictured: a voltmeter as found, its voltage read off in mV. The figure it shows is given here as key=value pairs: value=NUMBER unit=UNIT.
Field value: value=480 unit=mV
